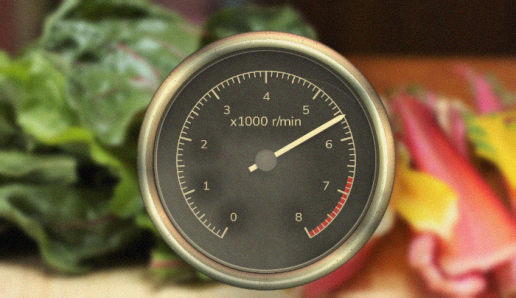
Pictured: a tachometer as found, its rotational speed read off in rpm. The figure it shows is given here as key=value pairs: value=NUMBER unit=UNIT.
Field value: value=5600 unit=rpm
